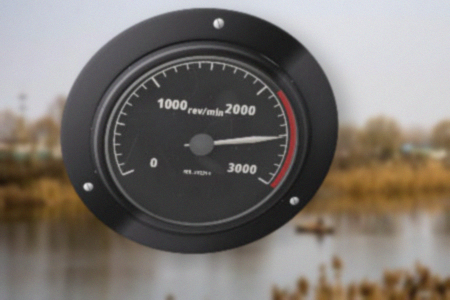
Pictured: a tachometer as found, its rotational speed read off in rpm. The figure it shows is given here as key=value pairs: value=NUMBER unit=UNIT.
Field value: value=2500 unit=rpm
